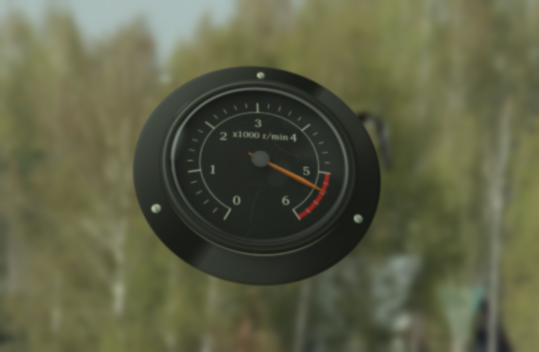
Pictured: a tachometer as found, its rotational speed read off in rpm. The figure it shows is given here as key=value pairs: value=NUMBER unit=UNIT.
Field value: value=5400 unit=rpm
